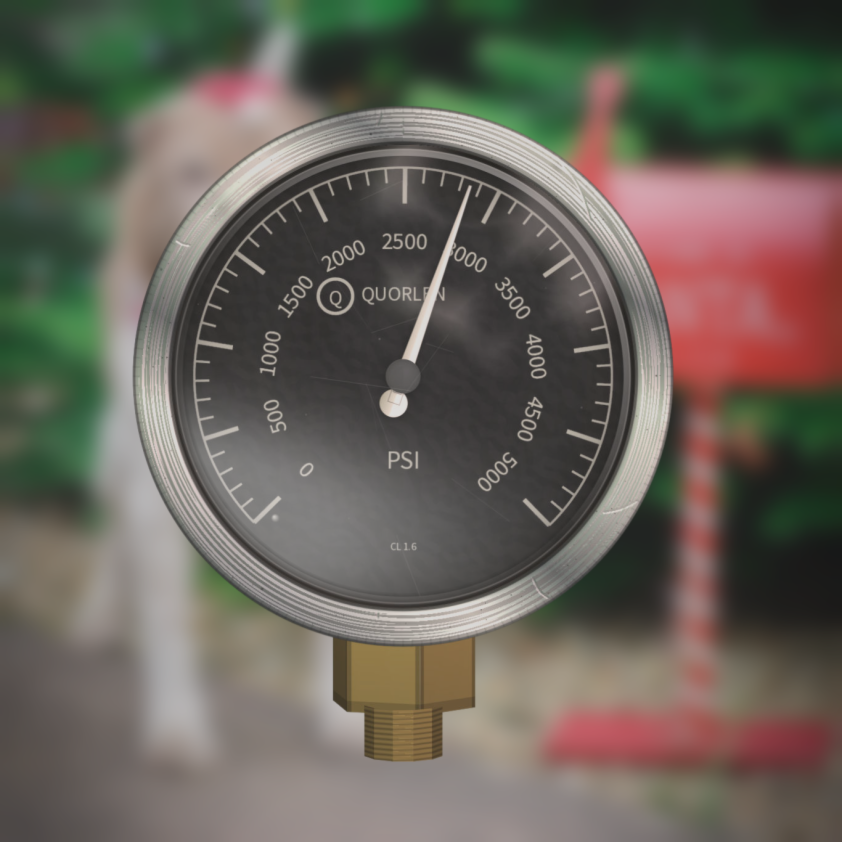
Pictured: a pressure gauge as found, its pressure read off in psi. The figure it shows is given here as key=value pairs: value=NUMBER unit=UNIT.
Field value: value=2850 unit=psi
